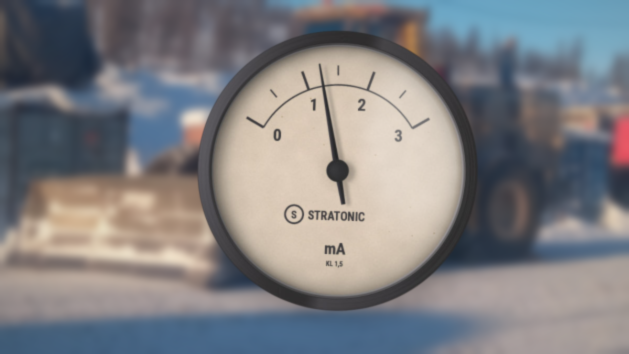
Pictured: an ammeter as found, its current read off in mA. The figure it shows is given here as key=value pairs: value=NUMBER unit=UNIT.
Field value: value=1.25 unit=mA
